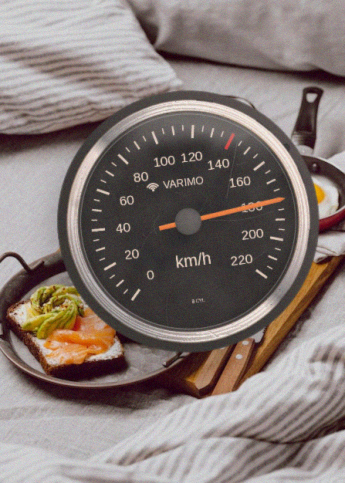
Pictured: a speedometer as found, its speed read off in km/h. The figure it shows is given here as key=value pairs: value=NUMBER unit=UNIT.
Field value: value=180 unit=km/h
